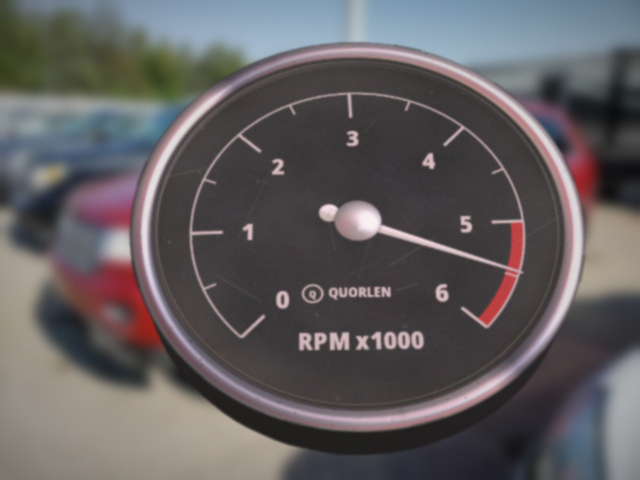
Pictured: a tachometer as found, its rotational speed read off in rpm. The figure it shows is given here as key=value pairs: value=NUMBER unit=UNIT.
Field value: value=5500 unit=rpm
